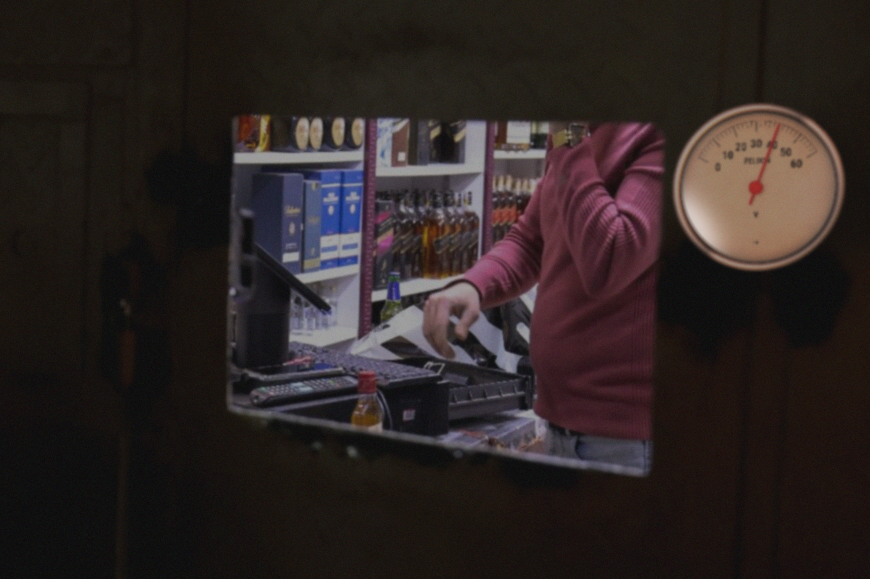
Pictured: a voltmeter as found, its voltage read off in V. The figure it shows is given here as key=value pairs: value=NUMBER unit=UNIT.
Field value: value=40 unit=V
